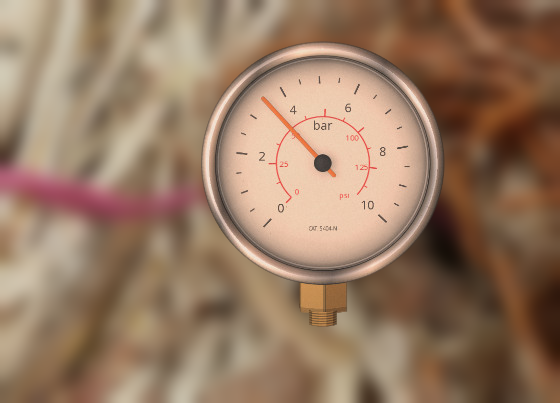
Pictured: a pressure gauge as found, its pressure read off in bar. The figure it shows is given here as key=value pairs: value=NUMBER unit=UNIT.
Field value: value=3.5 unit=bar
